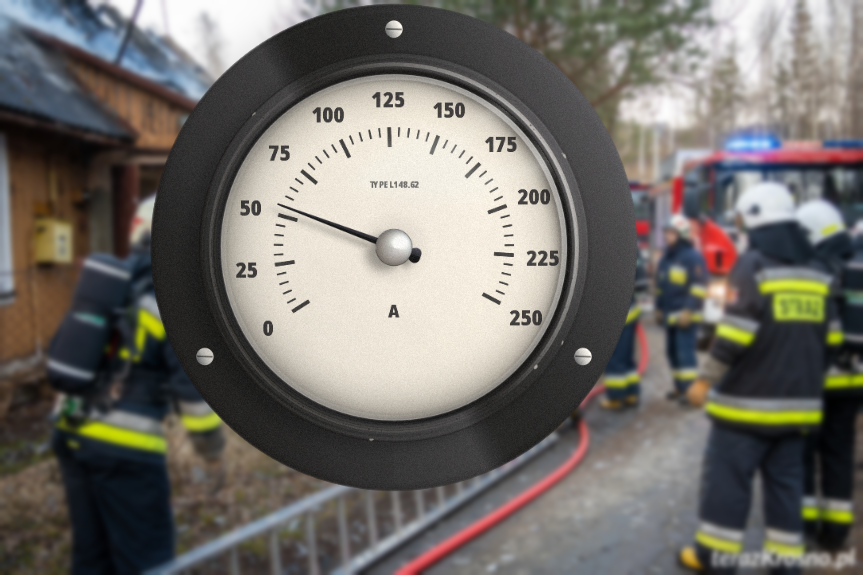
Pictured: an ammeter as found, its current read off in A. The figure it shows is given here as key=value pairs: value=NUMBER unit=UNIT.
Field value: value=55 unit=A
